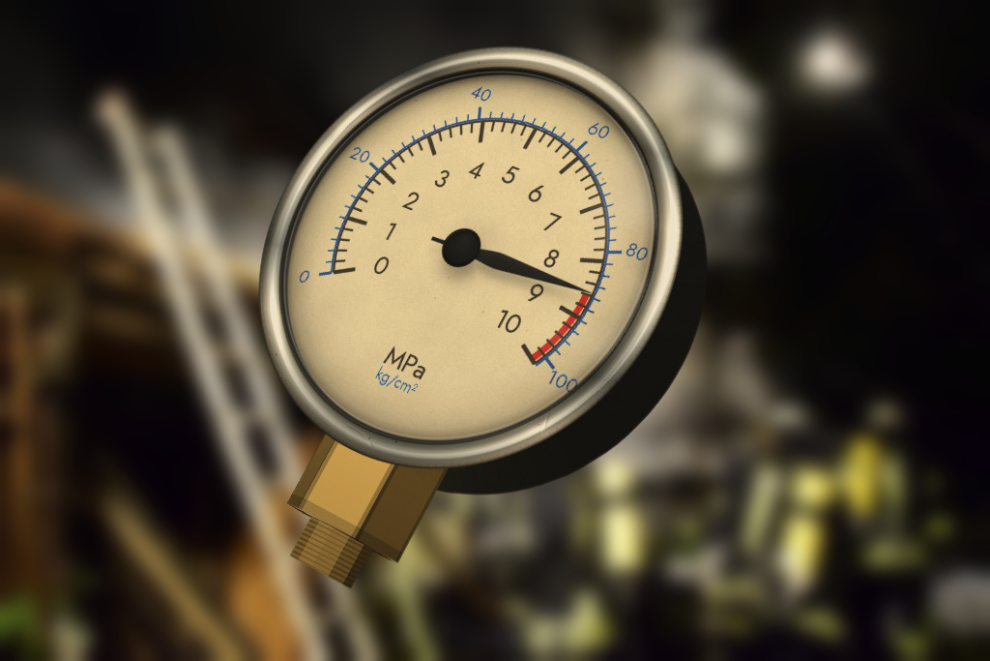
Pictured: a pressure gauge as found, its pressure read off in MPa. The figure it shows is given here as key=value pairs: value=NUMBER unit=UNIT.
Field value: value=8.6 unit=MPa
